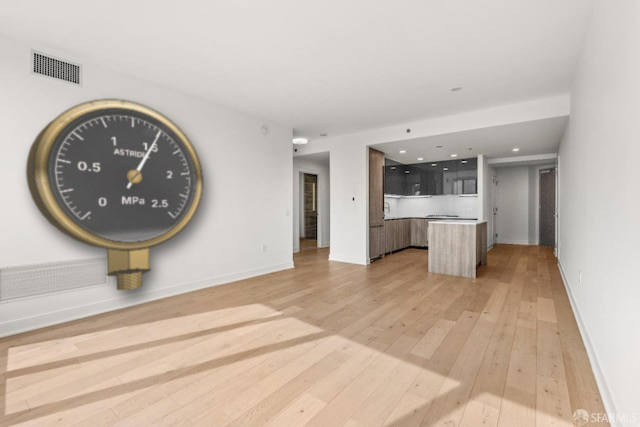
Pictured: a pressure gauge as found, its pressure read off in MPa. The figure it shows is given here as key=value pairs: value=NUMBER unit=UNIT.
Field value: value=1.5 unit=MPa
